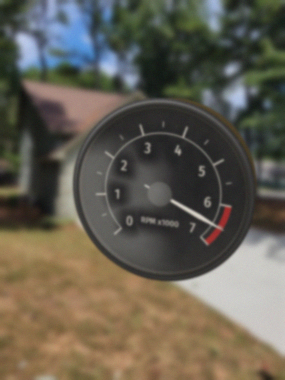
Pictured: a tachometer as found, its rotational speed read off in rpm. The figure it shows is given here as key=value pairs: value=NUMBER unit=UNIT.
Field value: value=6500 unit=rpm
